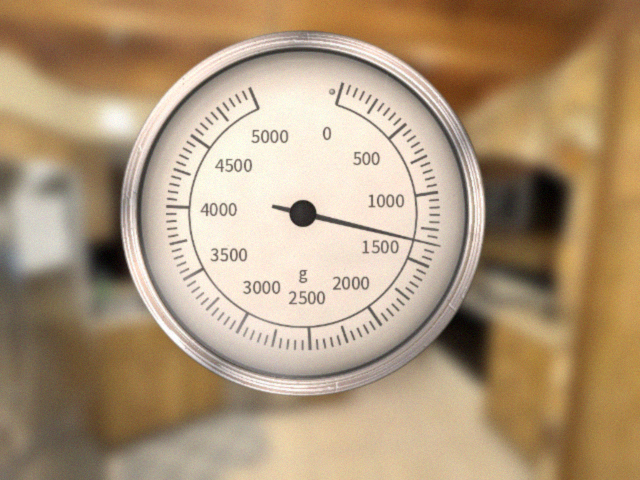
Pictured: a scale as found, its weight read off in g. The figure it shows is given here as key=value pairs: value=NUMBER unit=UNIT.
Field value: value=1350 unit=g
